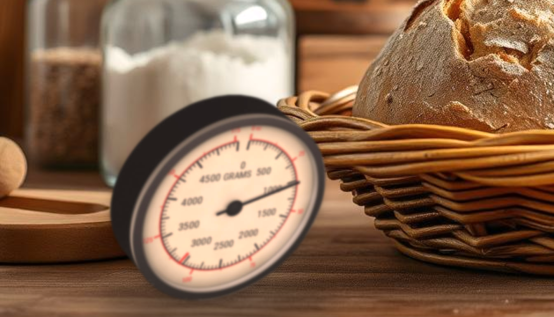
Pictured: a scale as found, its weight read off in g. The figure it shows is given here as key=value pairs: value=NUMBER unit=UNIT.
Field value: value=1000 unit=g
